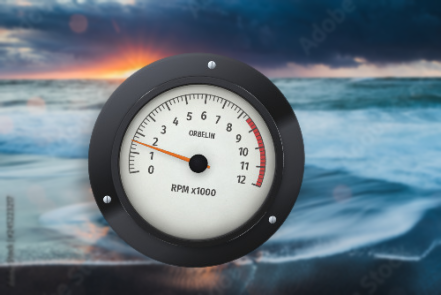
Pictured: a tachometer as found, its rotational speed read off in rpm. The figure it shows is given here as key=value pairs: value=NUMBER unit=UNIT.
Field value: value=1600 unit=rpm
